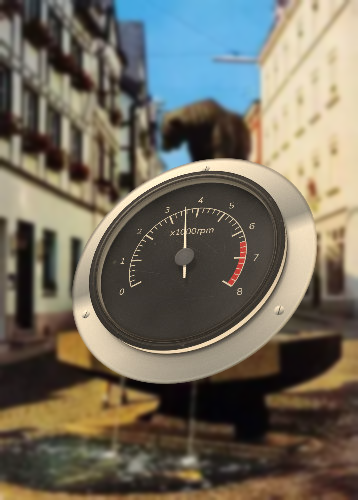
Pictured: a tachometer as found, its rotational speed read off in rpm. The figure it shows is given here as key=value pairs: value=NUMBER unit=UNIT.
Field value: value=3600 unit=rpm
